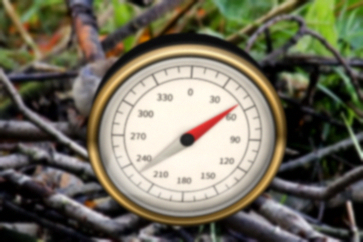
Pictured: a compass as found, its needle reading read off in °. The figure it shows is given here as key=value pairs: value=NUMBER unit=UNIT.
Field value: value=50 unit=°
